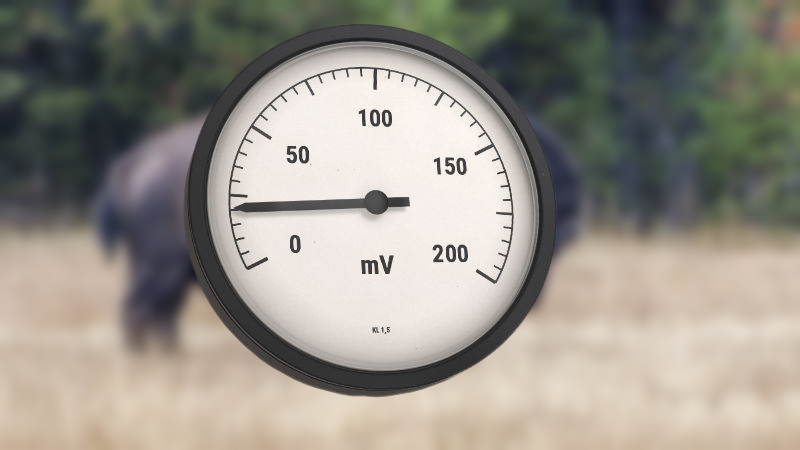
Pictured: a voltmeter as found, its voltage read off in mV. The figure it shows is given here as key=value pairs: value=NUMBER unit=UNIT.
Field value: value=20 unit=mV
